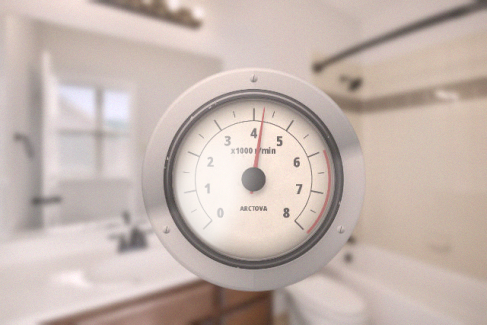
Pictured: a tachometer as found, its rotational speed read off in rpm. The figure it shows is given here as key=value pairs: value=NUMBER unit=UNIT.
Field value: value=4250 unit=rpm
